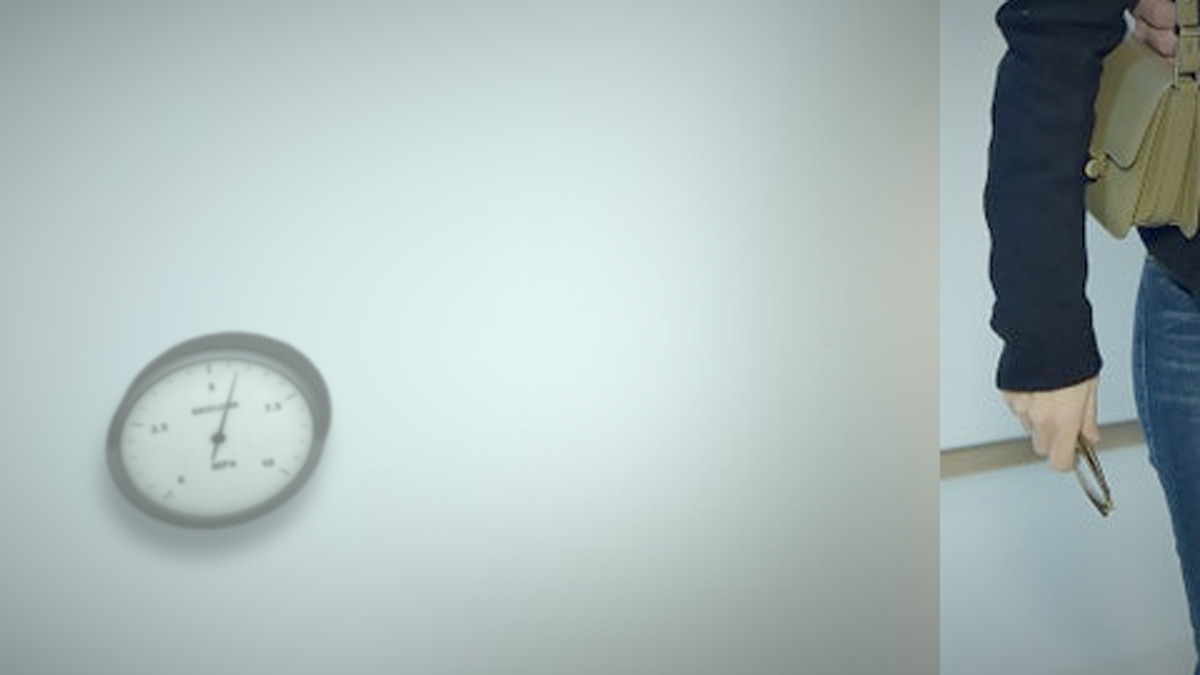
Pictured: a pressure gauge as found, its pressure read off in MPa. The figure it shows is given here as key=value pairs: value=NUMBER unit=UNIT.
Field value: value=5.75 unit=MPa
